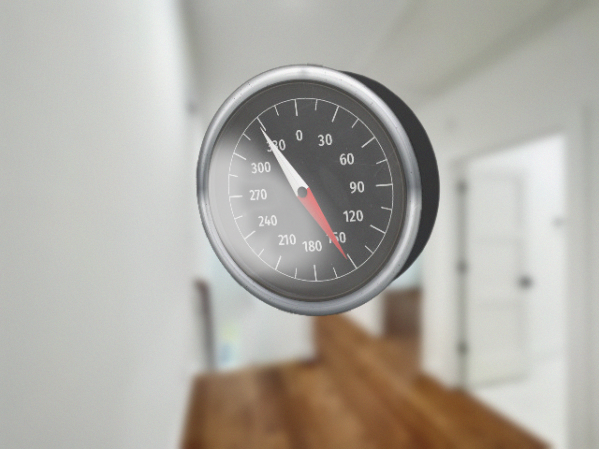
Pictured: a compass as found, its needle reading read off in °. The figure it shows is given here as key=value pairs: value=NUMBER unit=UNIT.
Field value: value=150 unit=°
